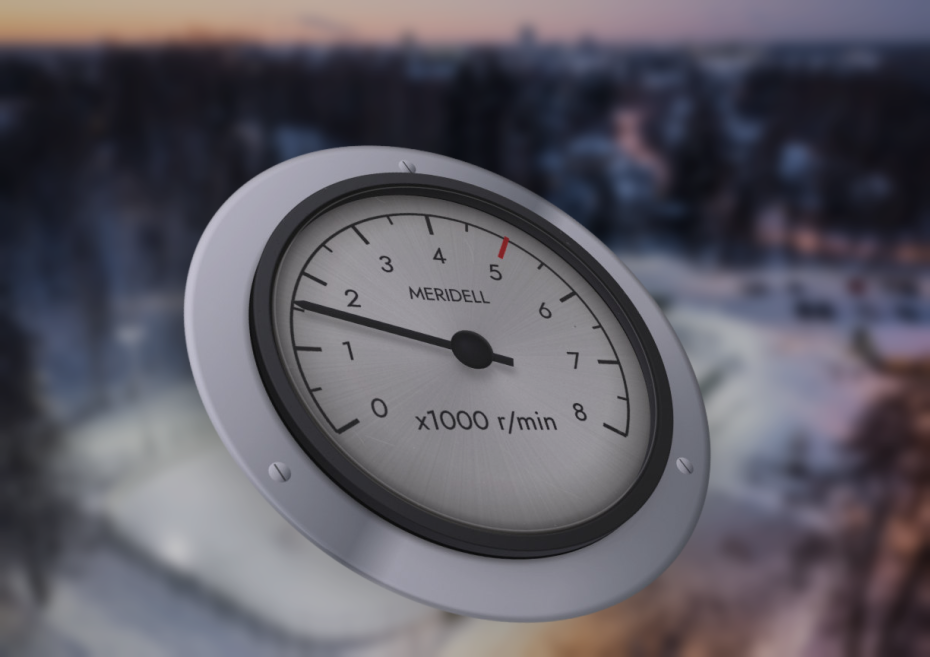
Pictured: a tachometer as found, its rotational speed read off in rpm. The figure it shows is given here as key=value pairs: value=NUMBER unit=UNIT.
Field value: value=1500 unit=rpm
